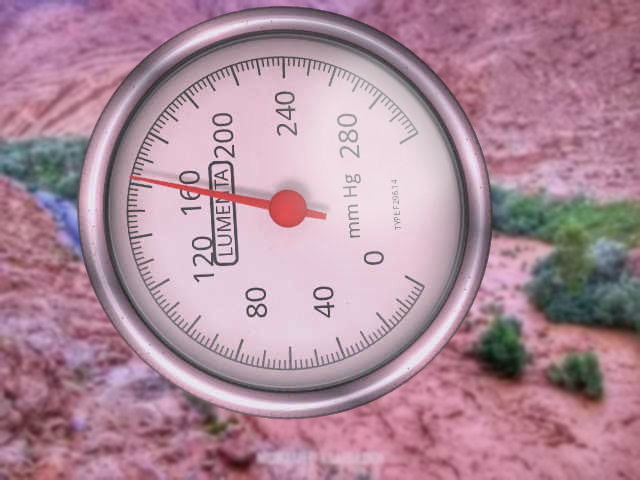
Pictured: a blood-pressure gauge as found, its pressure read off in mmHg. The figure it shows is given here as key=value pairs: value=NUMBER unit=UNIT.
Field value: value=162 unit=mmHg
